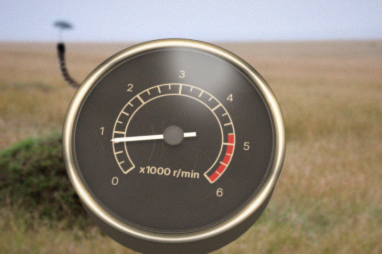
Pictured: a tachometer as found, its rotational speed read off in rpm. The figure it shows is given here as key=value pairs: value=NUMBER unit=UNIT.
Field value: value=750 unit=rpm
